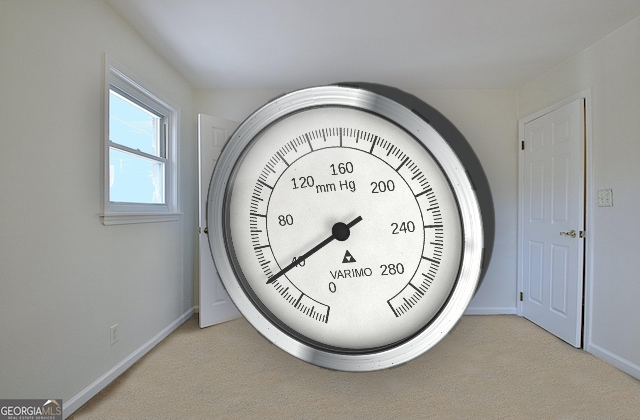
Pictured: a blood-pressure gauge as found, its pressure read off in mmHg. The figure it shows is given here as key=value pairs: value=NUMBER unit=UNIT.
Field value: value=40 unit=mmHg
